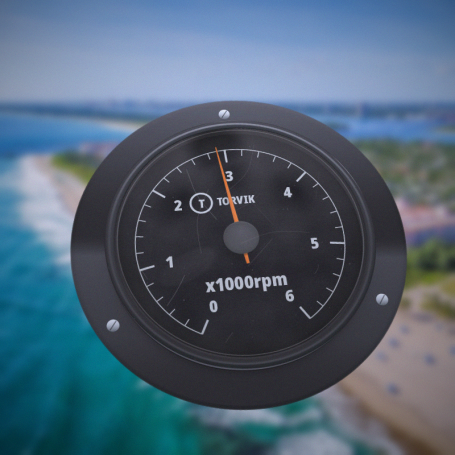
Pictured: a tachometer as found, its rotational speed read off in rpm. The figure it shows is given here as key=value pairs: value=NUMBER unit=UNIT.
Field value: value=2900 unit=rpm
